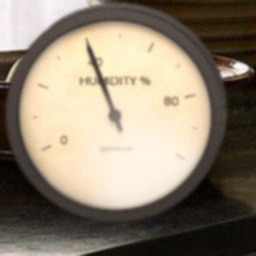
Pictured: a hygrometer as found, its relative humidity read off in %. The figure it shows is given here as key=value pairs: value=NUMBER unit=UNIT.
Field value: value=40 unit=%
